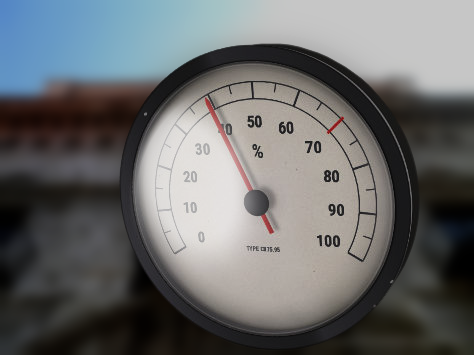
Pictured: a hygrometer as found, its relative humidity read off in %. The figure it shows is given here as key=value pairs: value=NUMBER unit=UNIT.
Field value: value=40 unit=%
